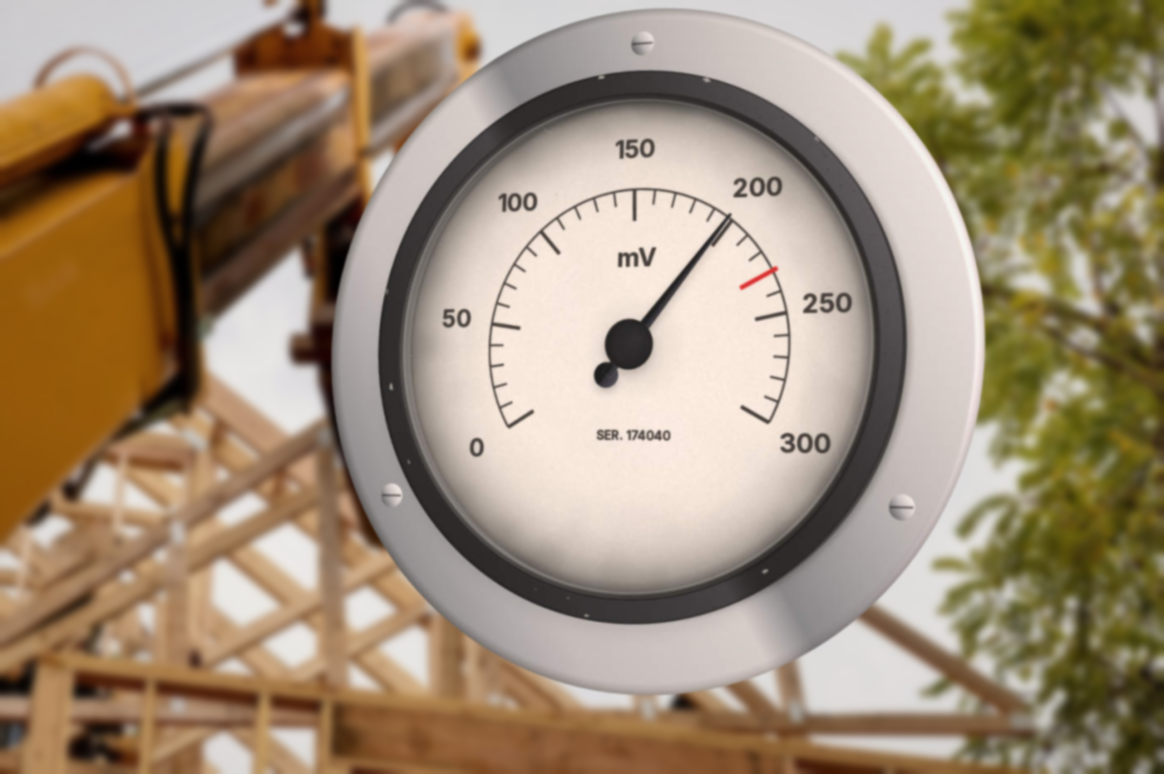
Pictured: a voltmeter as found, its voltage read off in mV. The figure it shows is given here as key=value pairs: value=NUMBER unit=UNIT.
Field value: value=200 unit=mV
